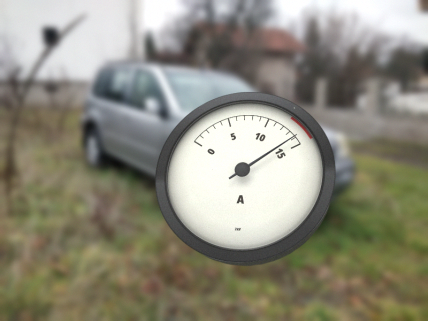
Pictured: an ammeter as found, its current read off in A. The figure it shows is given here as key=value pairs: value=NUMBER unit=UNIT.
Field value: value=14 unit=A
